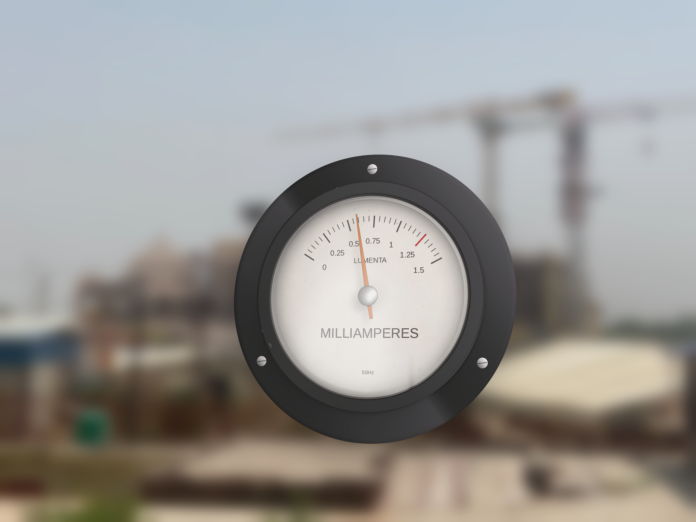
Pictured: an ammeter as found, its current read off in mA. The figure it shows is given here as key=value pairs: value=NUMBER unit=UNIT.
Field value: value=0.6 unit=mA
